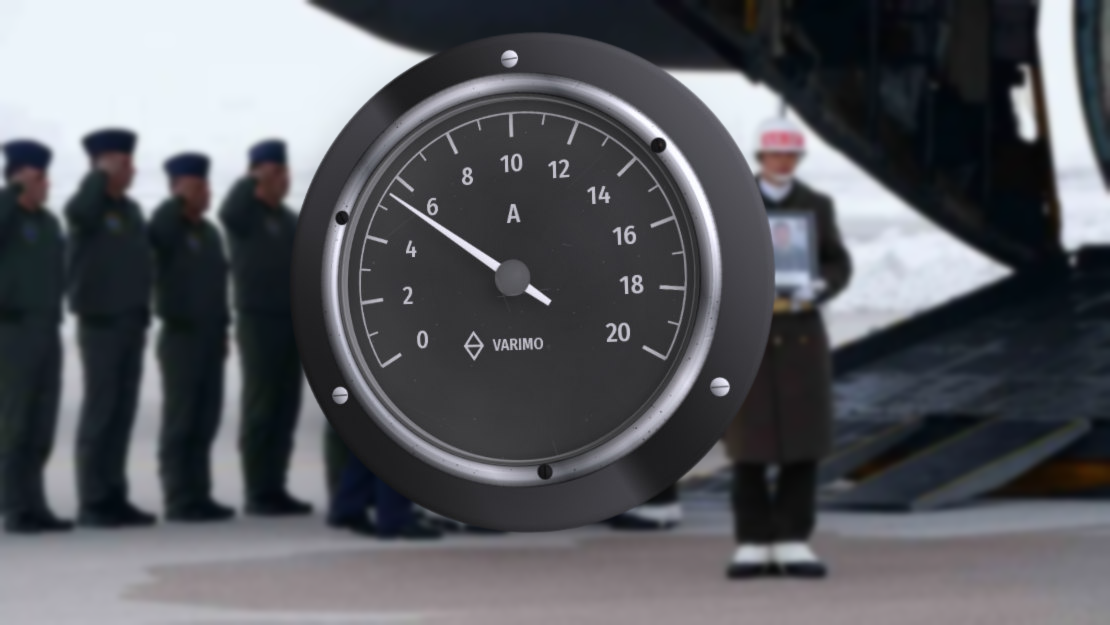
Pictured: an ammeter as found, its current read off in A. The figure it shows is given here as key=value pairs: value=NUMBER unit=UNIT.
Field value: value=5.5 unit=A
